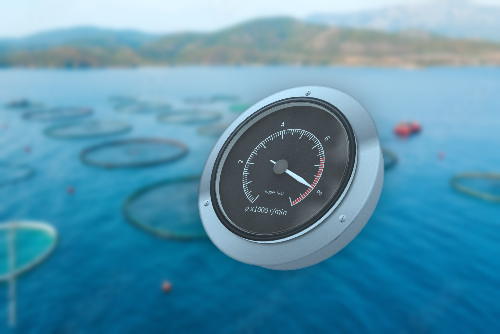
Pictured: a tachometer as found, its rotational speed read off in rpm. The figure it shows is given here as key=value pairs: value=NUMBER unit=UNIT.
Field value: value=8000 unit=rpm
